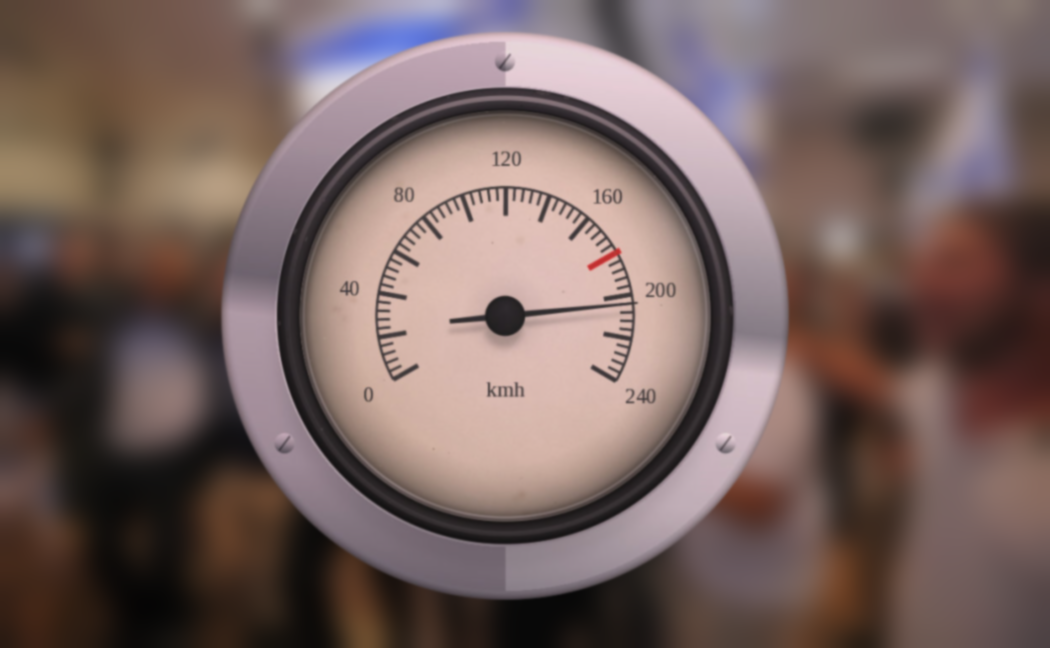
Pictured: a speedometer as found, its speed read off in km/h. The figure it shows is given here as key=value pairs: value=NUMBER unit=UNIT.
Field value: value=204 unit=km/h
